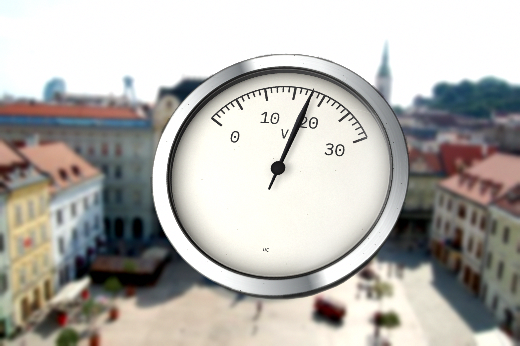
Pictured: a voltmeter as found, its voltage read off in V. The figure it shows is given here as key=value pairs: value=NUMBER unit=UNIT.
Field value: value=18 unit=V
